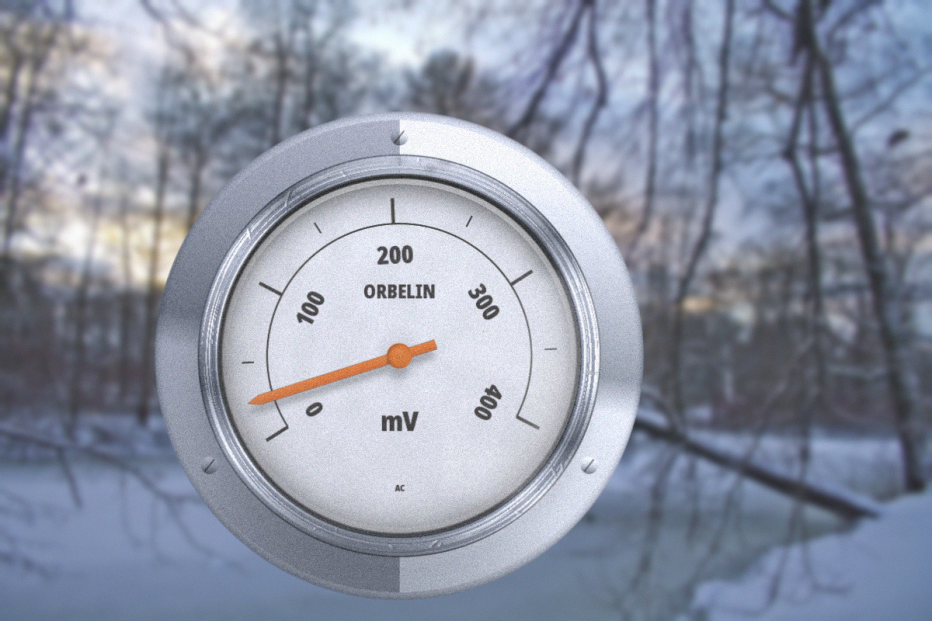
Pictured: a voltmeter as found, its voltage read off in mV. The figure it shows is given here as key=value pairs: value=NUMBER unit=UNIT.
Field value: value=25 unit=mV
